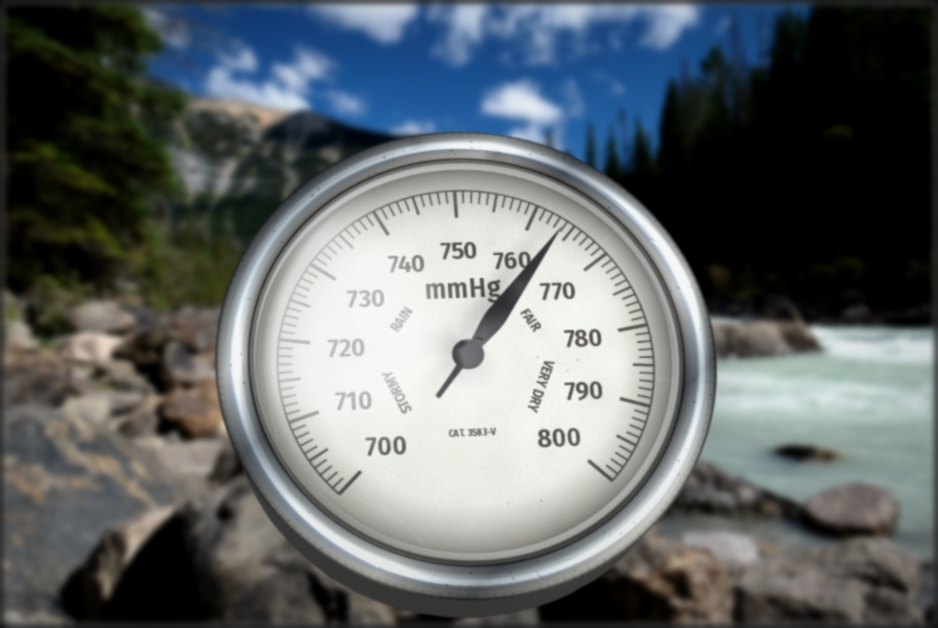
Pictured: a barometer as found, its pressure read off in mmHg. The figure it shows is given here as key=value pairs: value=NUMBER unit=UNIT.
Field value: value=764 unit=mmHg
